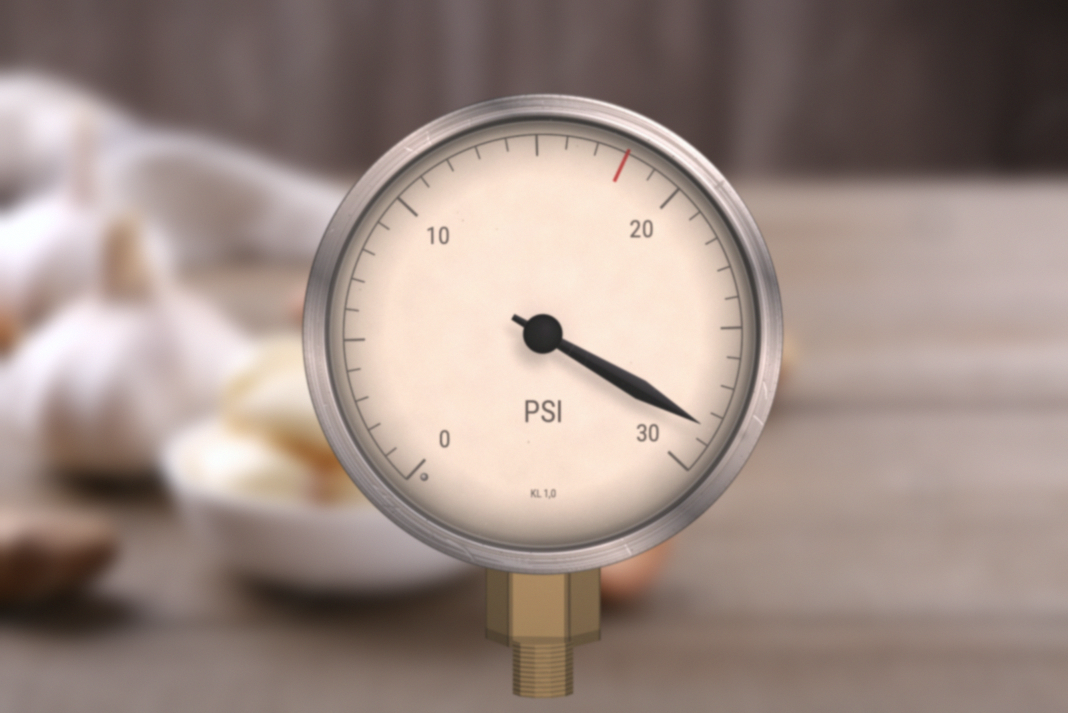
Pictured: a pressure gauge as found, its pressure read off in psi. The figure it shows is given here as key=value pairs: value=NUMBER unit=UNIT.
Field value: value=28.5 unit=psi
